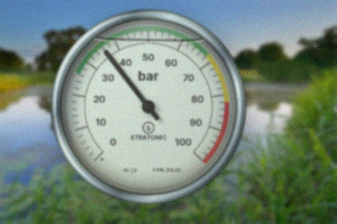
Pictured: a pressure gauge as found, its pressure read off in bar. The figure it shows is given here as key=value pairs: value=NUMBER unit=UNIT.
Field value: value=36 unit=bar
